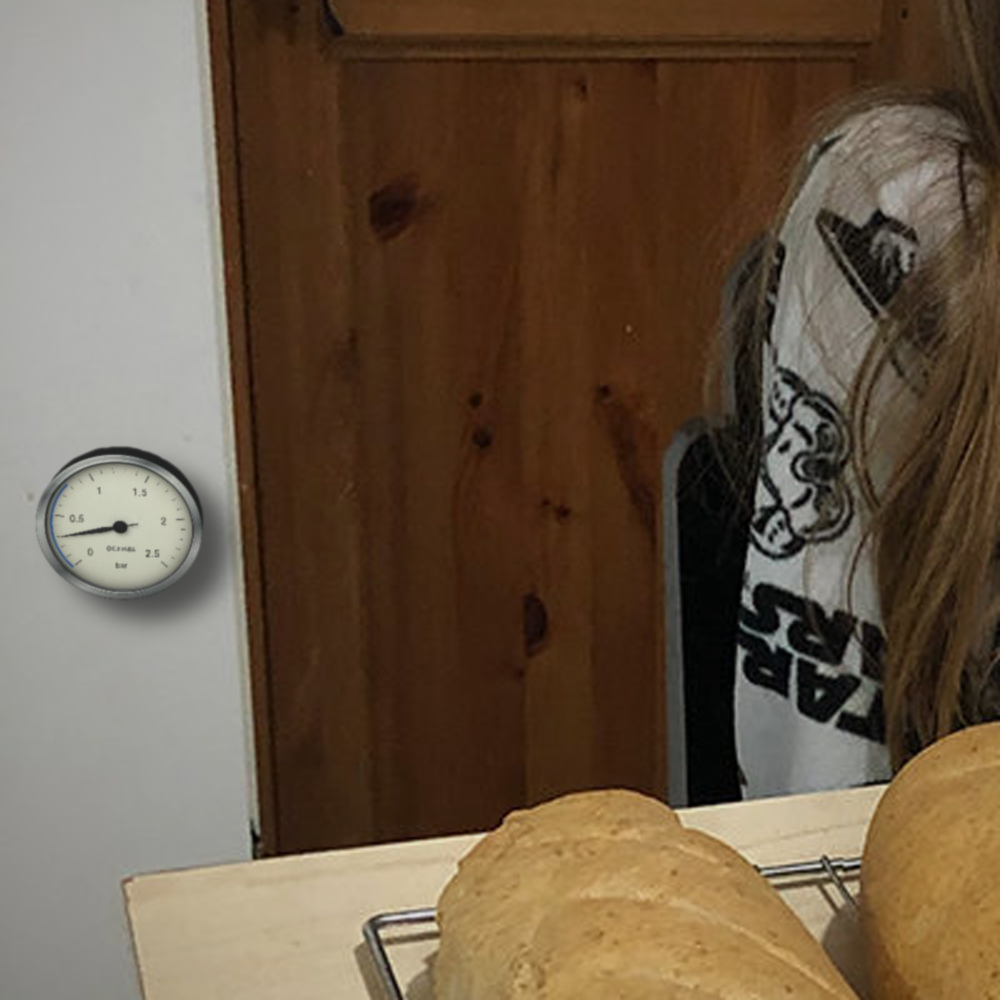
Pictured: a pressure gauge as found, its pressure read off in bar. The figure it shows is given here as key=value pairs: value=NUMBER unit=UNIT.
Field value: value=0.3 unit=bar
